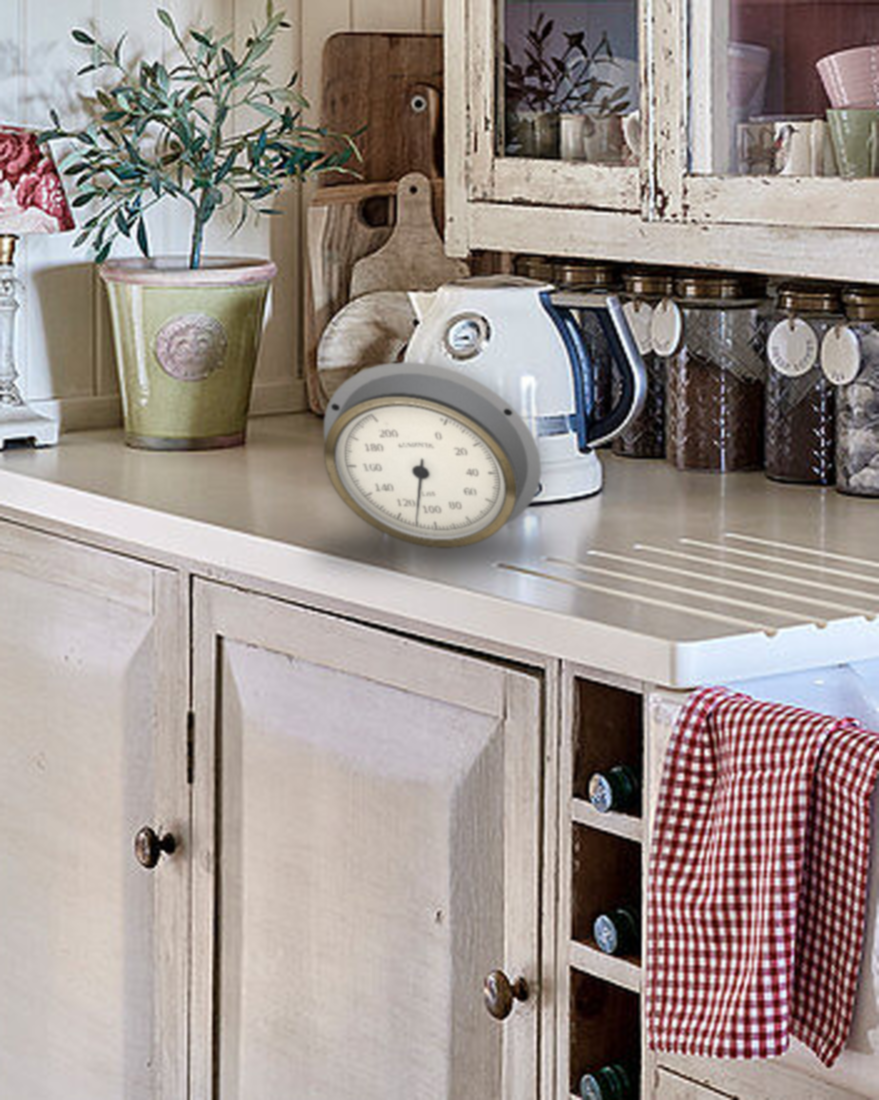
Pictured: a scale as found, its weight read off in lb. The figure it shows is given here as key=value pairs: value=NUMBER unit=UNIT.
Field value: value=110 unit=lb
